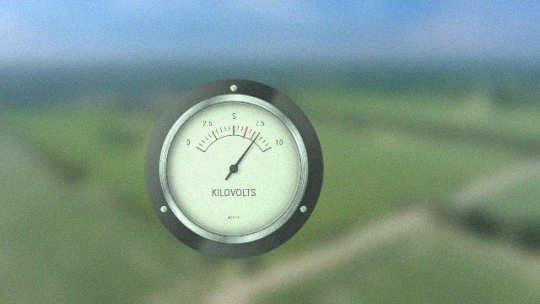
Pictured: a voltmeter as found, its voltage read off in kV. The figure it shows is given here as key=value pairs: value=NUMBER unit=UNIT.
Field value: value=8 unit=kV
